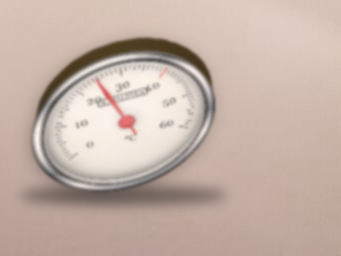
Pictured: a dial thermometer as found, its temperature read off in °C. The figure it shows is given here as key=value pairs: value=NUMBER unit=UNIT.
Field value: value=25 unit=°C
